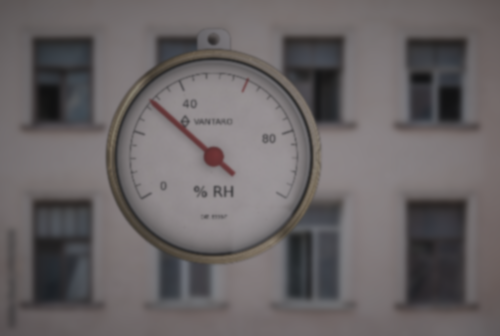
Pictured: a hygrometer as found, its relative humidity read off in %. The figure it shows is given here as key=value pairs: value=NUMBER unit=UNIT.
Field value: value=30 unit=%
